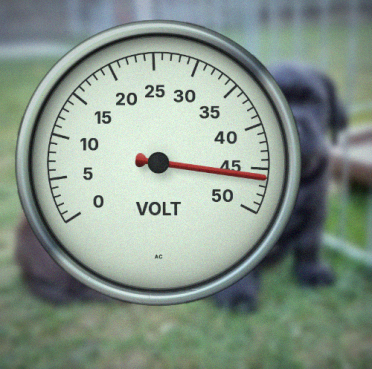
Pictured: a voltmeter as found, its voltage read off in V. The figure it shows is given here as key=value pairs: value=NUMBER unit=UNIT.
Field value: value=46 unit=V
